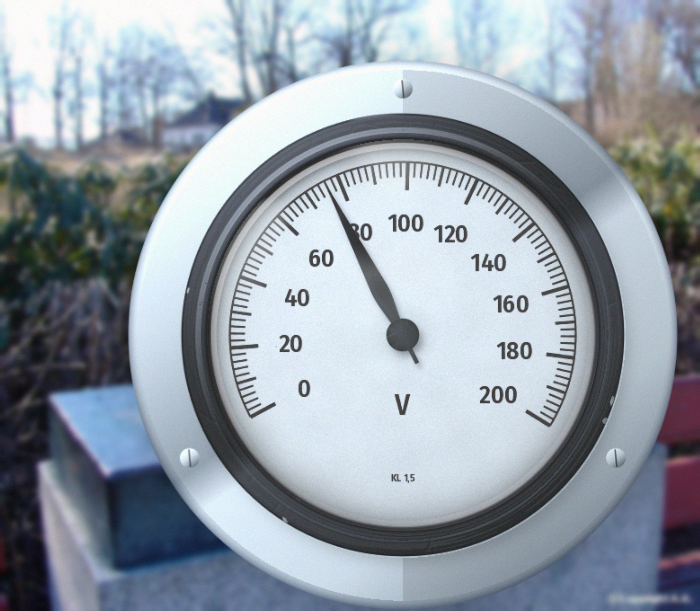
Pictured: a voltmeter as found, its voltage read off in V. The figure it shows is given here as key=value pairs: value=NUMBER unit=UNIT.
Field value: value=76 unit=V
